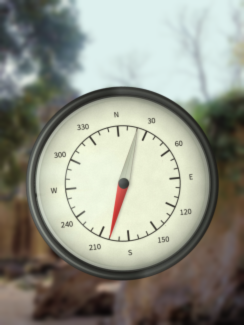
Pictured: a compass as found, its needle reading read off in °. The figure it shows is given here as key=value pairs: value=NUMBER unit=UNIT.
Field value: value=200 unit=°
